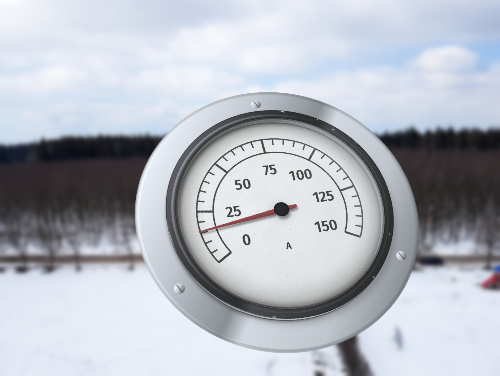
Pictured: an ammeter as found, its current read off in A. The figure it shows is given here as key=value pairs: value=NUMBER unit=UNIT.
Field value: value=15 unit=A
